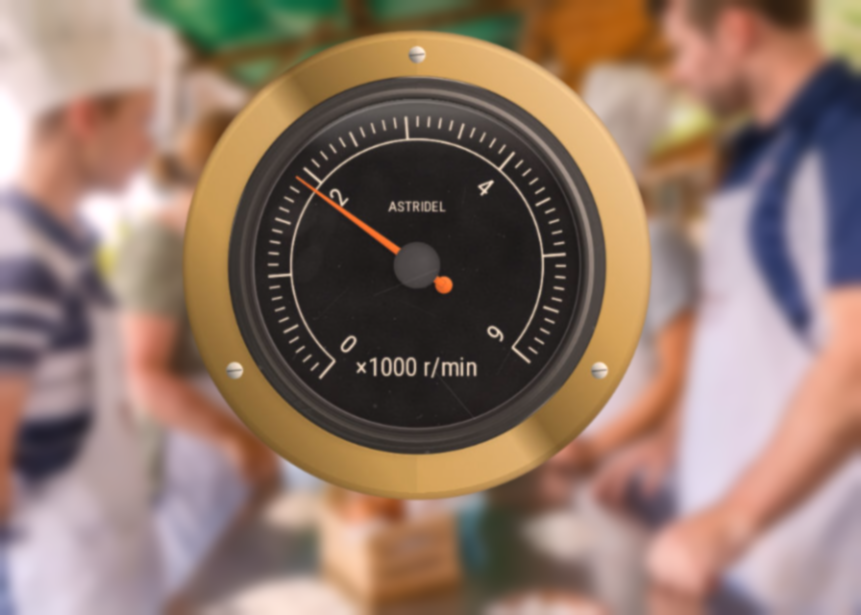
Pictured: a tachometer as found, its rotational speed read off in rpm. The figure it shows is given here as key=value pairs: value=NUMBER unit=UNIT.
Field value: value=1900 unit=rpm
